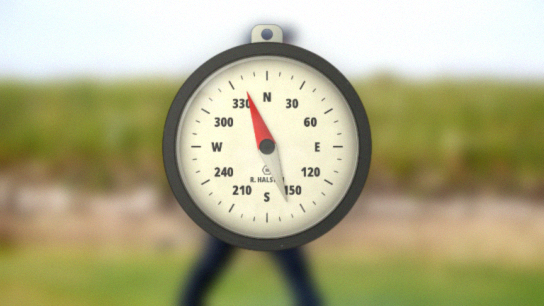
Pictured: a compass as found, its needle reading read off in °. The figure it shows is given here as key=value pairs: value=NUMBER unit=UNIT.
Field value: value=340 unit=°
